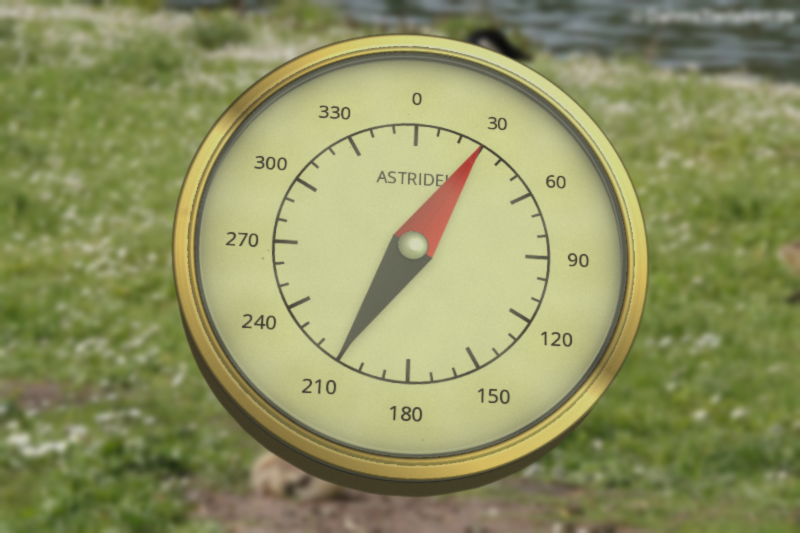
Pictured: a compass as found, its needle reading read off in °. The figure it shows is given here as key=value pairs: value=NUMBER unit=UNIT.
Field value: value=30 unit=°
